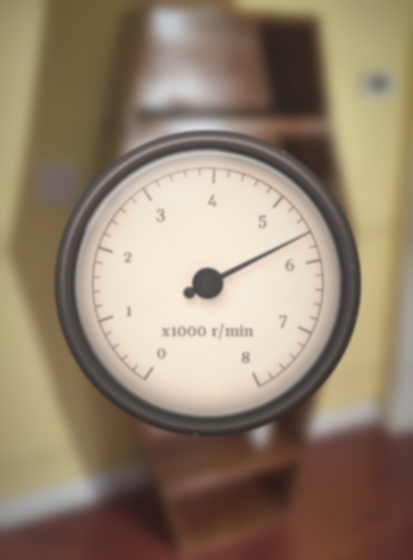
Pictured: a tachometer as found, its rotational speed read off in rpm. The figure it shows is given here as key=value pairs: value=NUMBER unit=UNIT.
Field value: value=5600 unit=rpm
